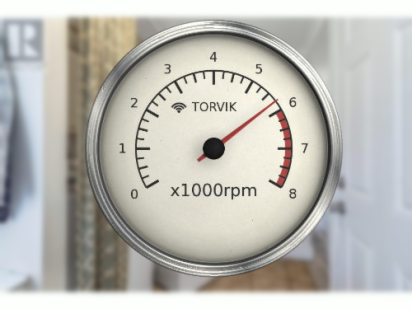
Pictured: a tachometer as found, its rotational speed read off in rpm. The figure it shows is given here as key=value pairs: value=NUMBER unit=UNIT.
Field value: value=5750 unit=rpm
